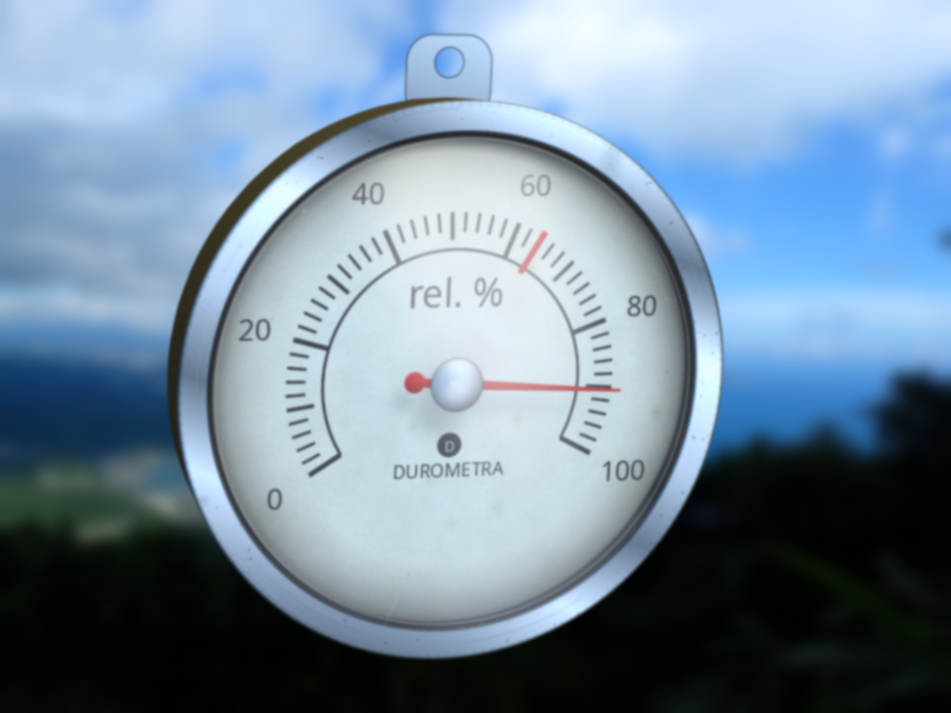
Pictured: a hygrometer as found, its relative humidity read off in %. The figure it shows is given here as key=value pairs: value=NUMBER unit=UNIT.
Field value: value=90 unit=%
